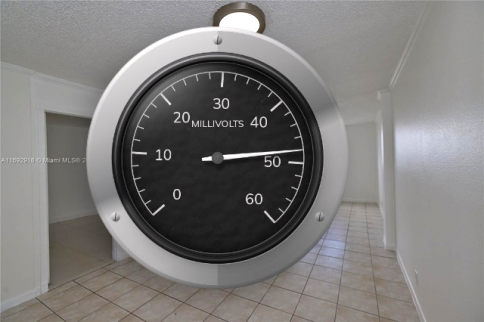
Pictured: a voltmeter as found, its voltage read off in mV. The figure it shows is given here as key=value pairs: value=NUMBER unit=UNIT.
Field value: value=48 unit=mV
